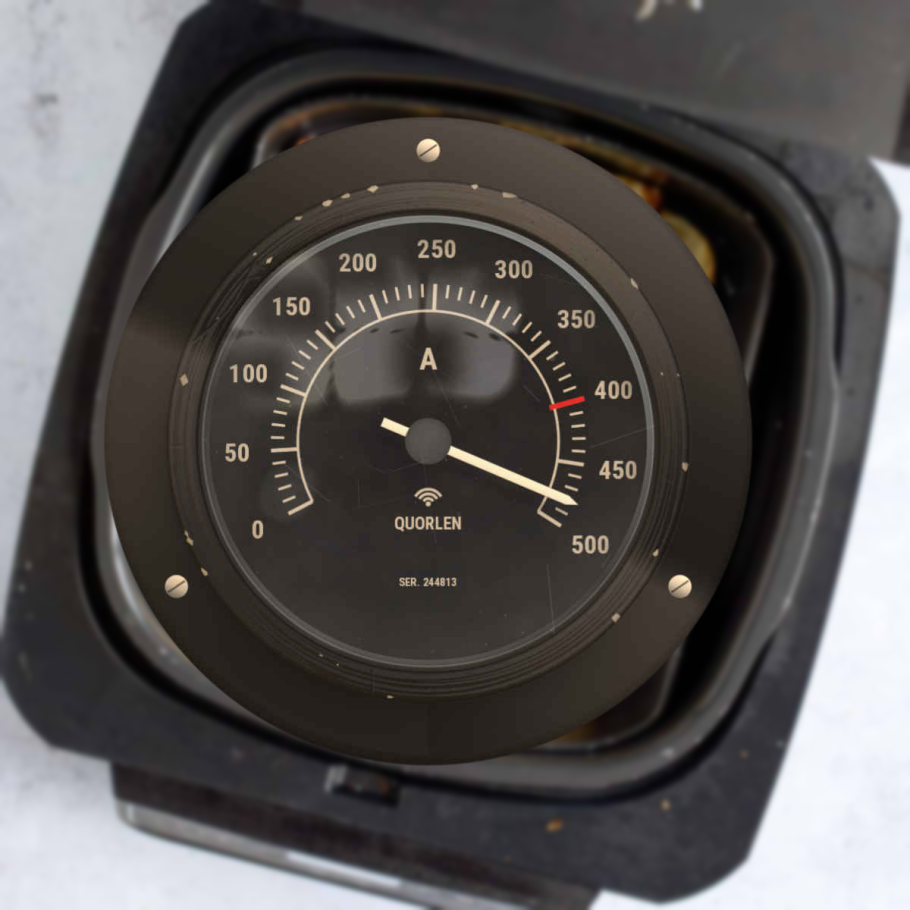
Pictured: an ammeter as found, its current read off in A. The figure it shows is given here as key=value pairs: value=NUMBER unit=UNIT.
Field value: value=480 unit=A
